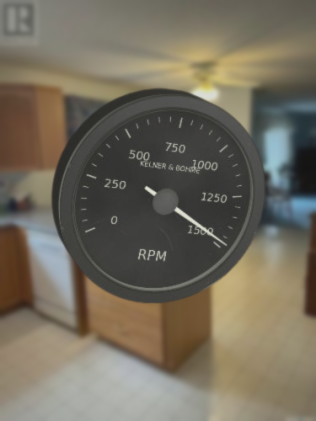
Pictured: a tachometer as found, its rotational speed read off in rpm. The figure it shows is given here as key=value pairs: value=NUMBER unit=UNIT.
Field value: value=1475 unit=rpm
